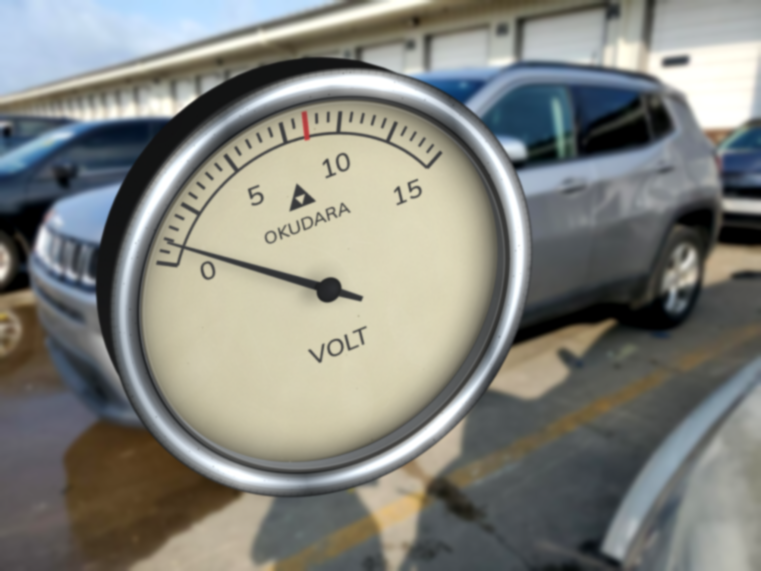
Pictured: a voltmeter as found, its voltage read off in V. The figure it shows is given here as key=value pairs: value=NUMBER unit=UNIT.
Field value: value=1 unit=V
